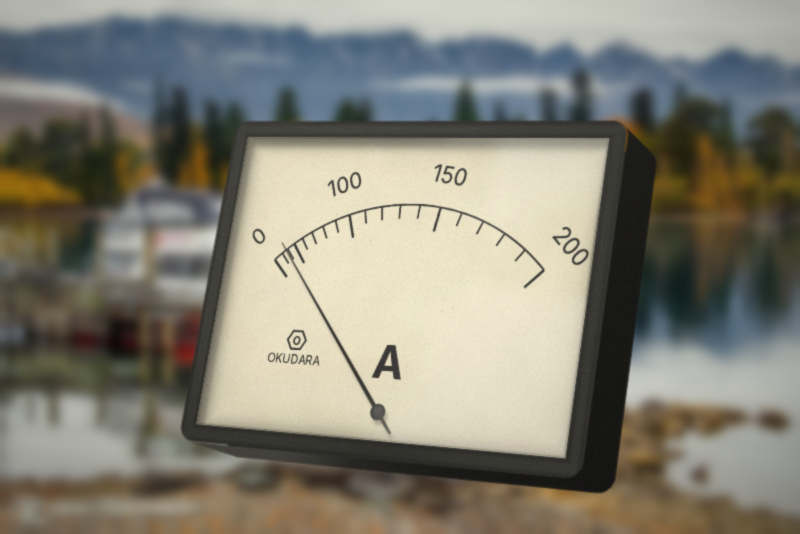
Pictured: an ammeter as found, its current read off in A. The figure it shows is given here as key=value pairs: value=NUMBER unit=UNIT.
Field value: value=40 unit=A
